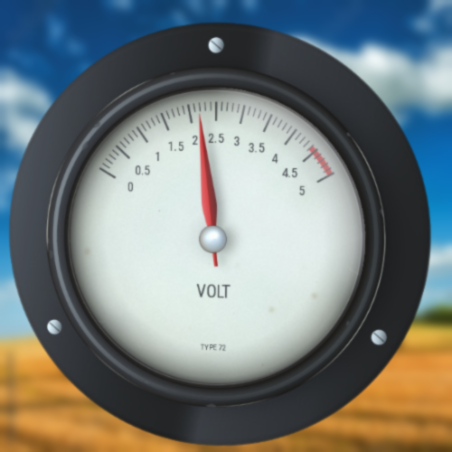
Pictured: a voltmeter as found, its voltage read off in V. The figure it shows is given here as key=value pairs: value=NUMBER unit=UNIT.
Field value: value=2.2 unit=V
